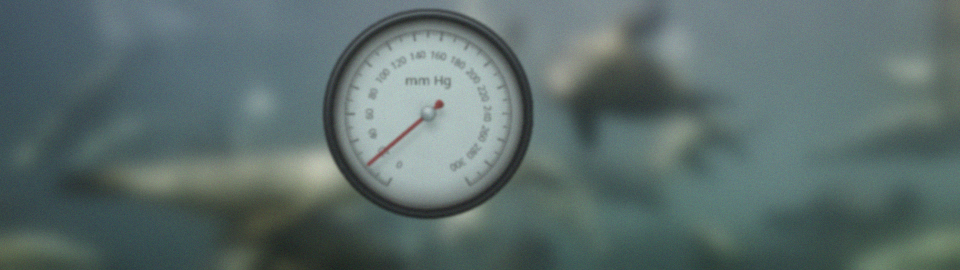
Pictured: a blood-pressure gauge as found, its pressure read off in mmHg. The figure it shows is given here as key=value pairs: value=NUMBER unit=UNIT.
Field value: value=20 unit=mmHg
